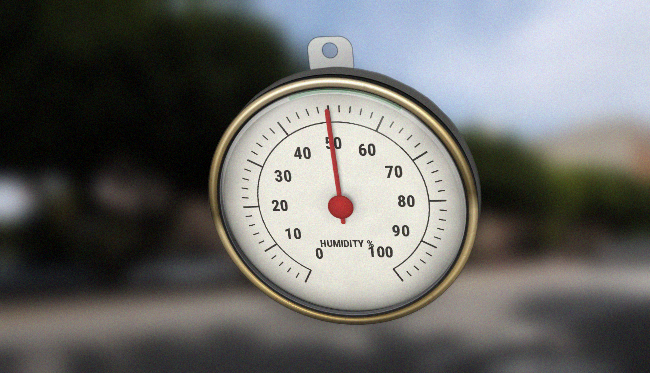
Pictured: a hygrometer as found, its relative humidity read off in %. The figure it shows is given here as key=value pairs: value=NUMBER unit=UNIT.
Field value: value=50 unit=%
